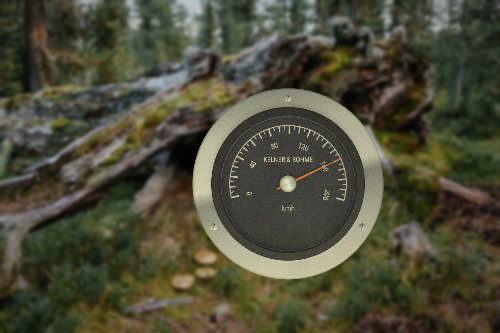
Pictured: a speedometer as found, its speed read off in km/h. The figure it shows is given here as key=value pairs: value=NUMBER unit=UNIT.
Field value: value=160 unit=km/h
